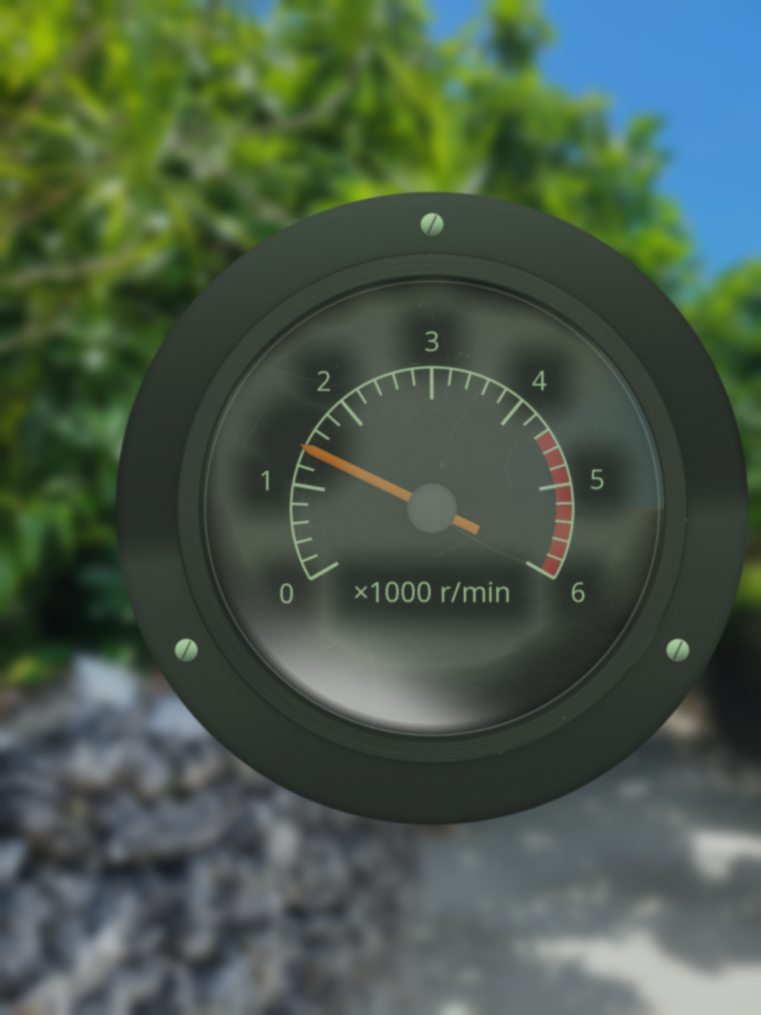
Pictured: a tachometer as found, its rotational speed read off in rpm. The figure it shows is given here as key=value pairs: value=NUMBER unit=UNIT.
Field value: value=1400 unit=rpm
